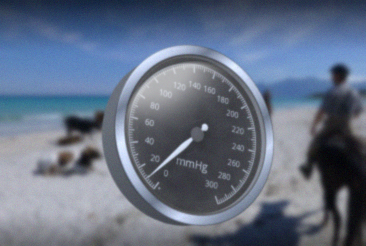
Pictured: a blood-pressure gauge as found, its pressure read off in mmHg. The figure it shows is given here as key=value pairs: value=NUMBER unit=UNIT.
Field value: value=10 unit=mmHg
